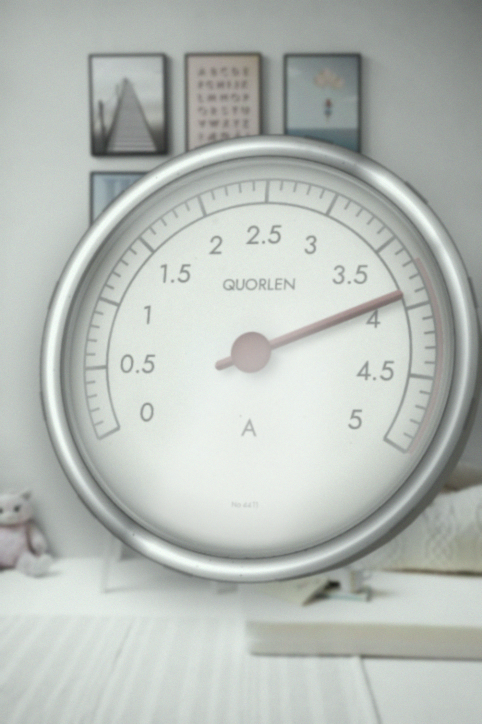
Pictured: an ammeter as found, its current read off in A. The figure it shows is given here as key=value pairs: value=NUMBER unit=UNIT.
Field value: value=3.9 unit=A
